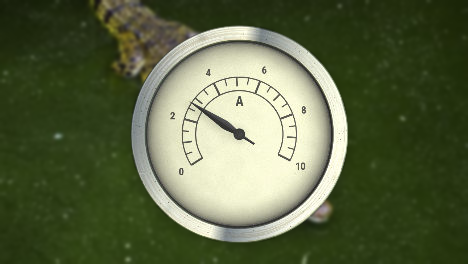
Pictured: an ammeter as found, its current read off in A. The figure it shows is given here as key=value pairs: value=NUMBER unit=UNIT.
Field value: value=2.75 unit=A
